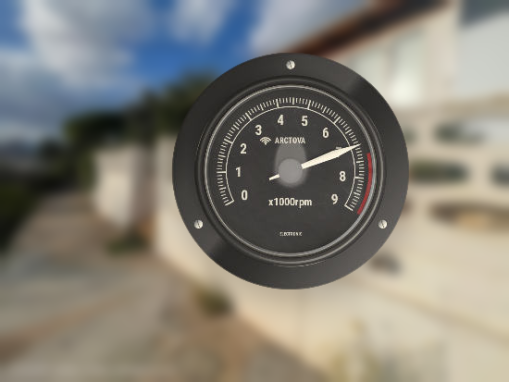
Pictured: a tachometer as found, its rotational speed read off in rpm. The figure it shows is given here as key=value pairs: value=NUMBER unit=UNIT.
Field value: value=7000 unit=rpm
